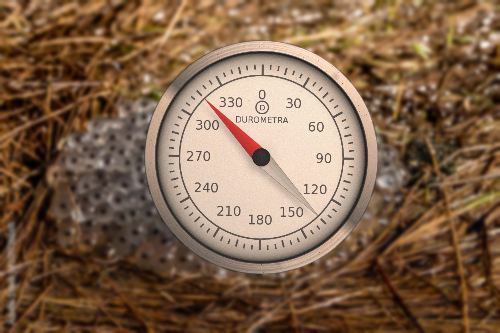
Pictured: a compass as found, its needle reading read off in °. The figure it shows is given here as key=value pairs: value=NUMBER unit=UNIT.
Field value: value=315 unit=°
